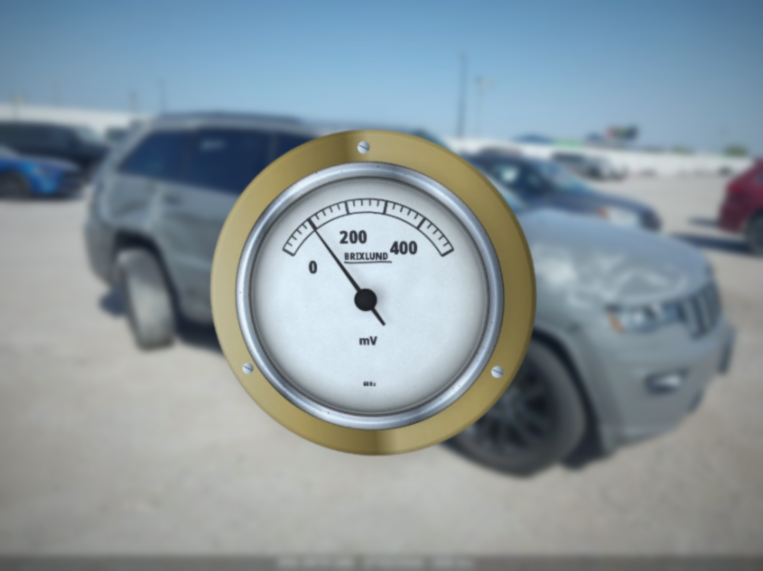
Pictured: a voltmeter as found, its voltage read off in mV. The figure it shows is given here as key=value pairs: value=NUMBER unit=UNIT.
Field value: value=100 unit=mV
